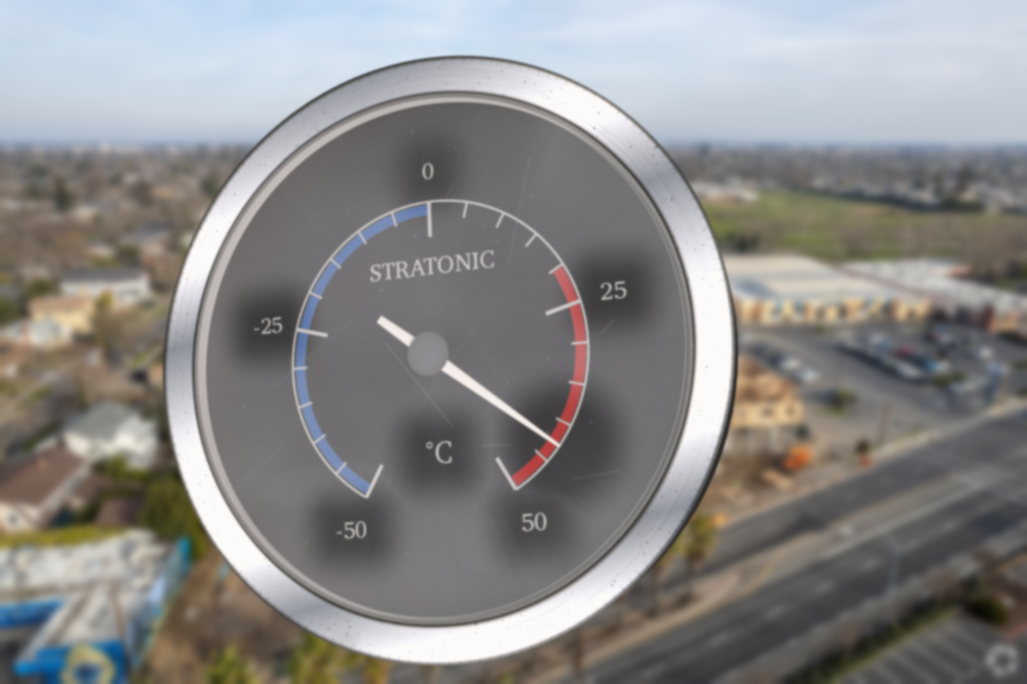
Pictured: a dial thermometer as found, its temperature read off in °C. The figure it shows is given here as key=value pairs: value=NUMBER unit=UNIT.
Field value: value=42.5 unit=°C
